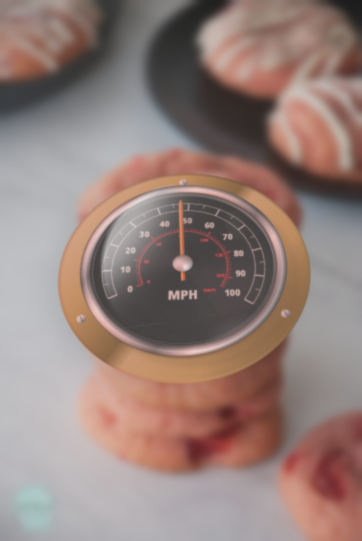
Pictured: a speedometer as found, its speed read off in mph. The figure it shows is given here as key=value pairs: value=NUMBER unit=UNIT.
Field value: value=47.5 unit=mph
